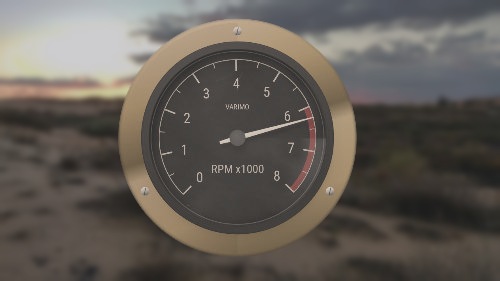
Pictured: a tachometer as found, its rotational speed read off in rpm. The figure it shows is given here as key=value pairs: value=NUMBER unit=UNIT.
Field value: value=6250 unit=rpm
